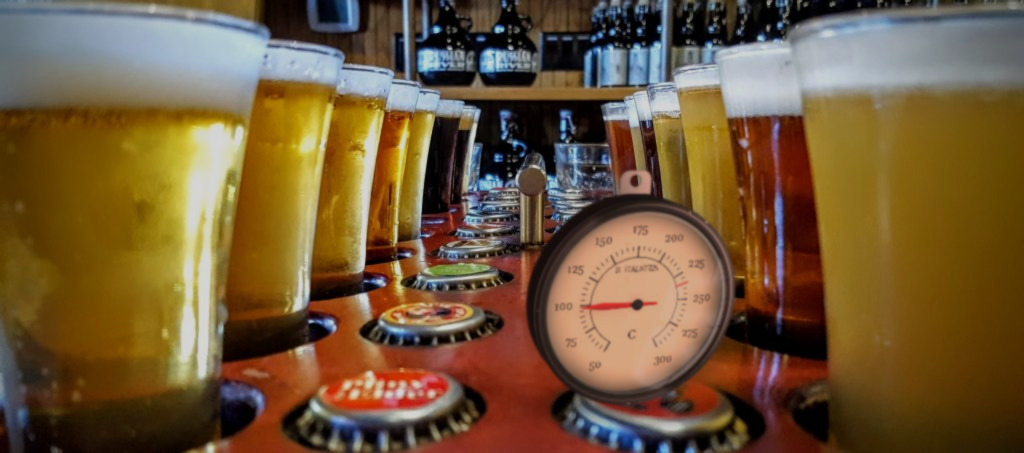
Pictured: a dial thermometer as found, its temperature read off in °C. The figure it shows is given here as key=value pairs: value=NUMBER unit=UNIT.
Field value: value=100 unit=°C
